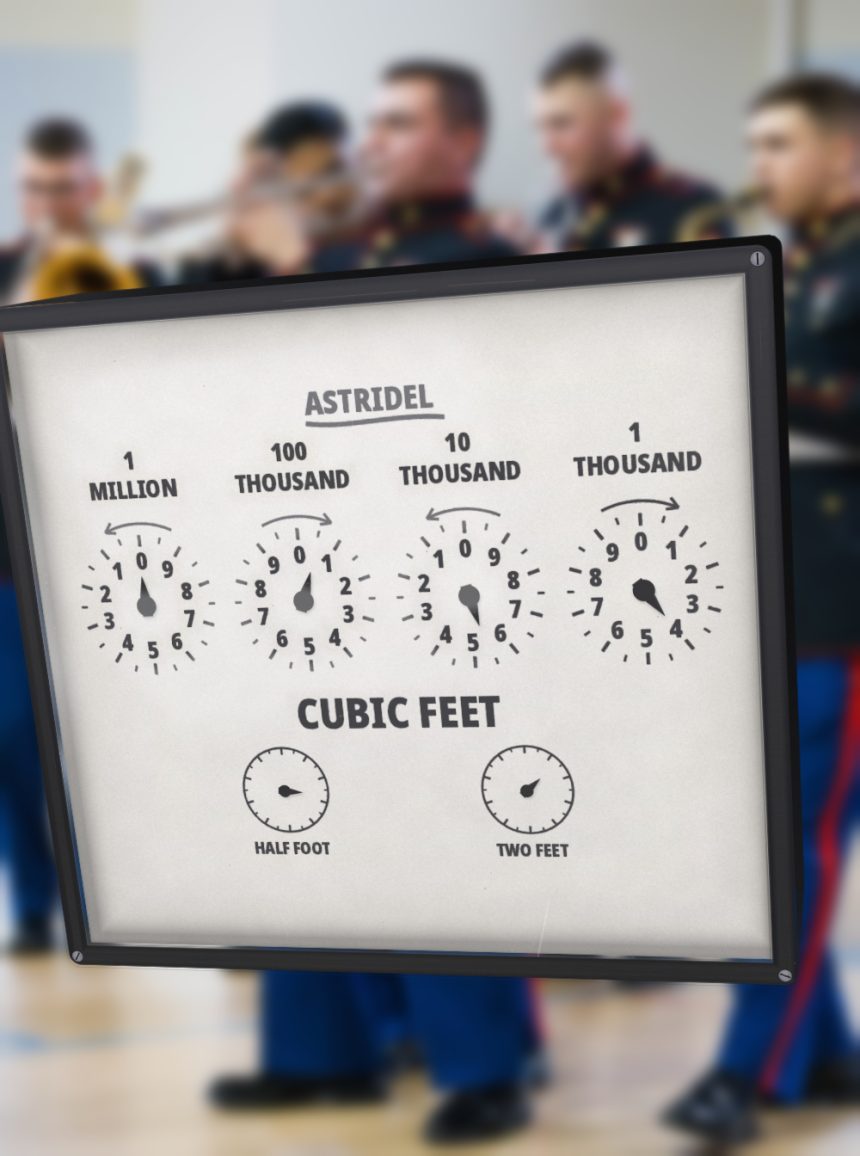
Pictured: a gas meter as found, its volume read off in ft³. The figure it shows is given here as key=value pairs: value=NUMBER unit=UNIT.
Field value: value=5400 unit=ft³
